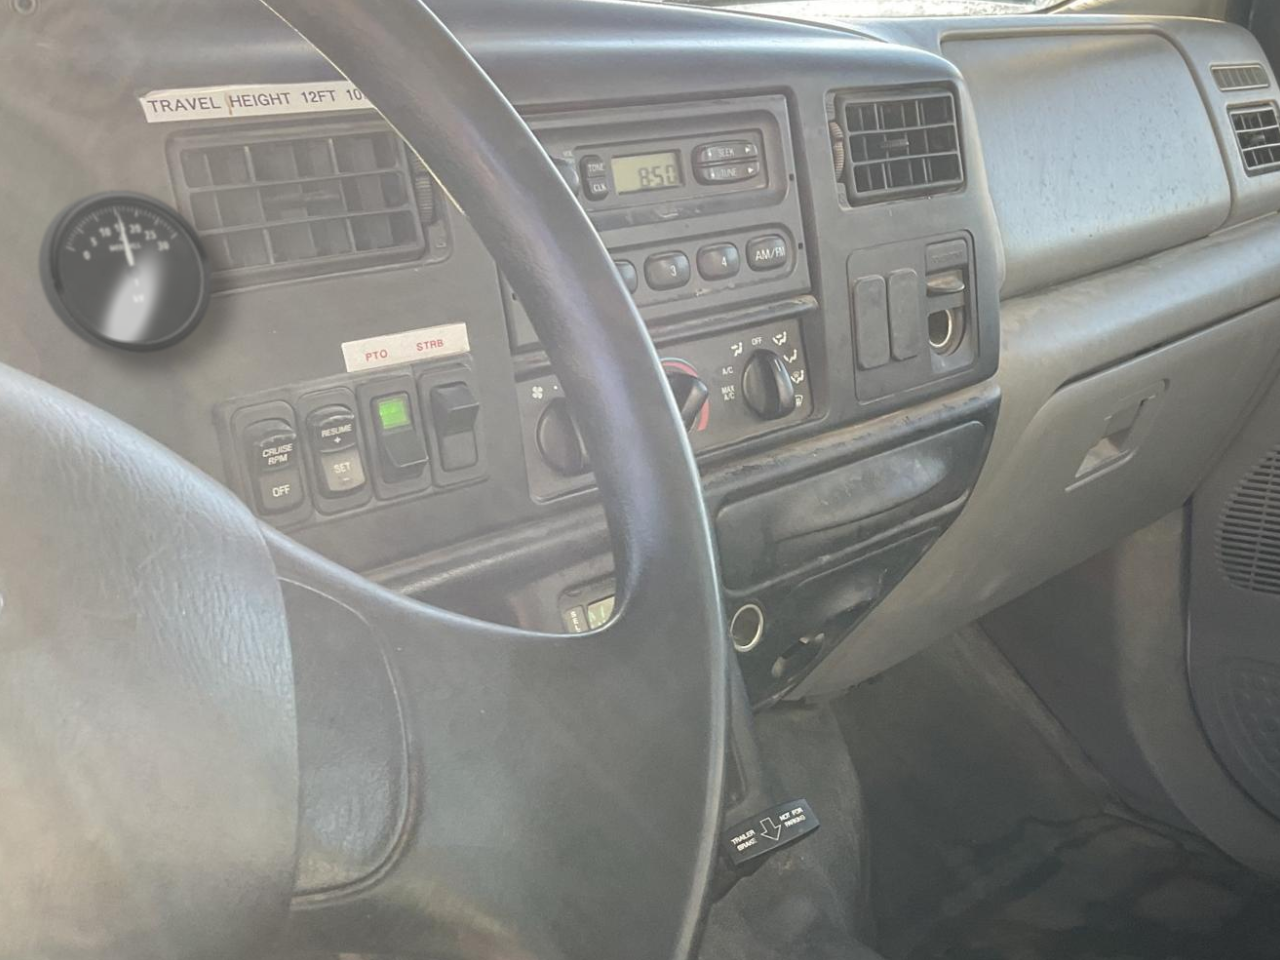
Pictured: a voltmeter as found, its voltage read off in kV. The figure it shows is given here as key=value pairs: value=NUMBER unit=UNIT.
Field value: value=15 unit=kV
